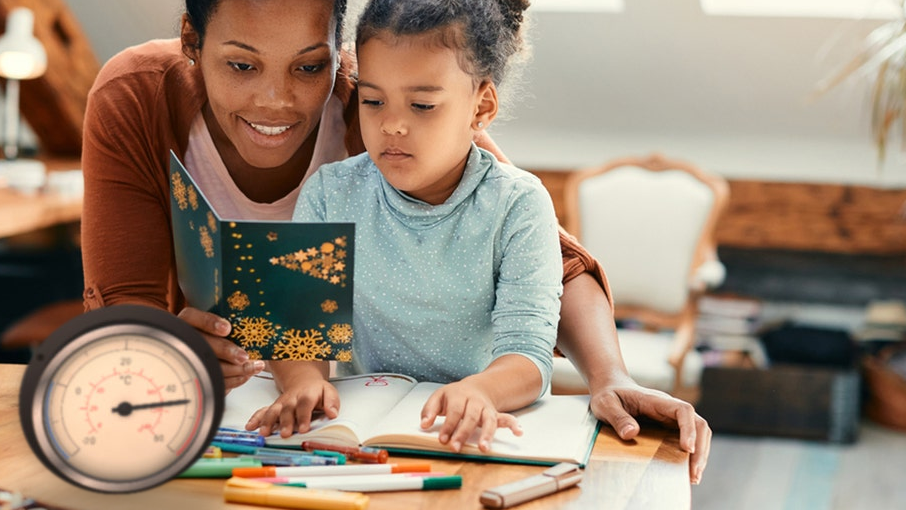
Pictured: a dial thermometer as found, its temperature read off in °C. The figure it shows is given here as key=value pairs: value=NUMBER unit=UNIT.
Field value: value=45 unit=°C
